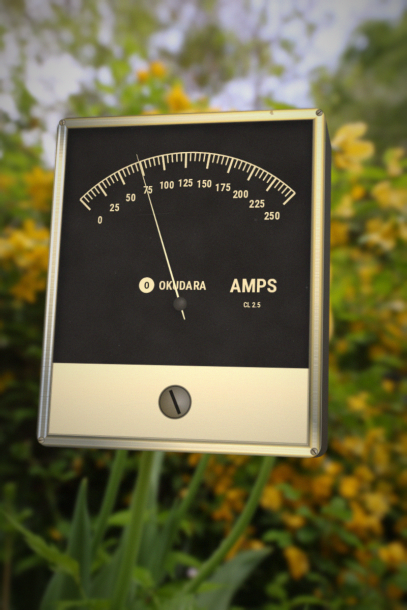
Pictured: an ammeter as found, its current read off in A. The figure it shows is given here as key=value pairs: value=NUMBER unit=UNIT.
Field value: value=75 unit=A
